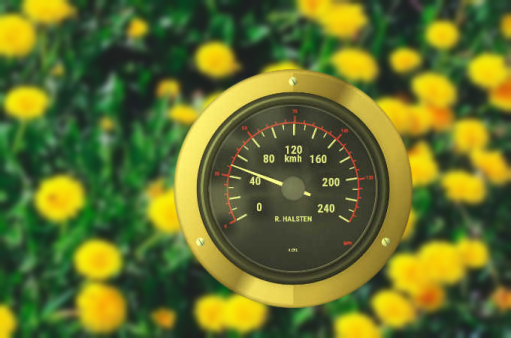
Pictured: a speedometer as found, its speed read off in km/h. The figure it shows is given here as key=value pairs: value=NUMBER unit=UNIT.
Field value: value=50 unit=km/h
